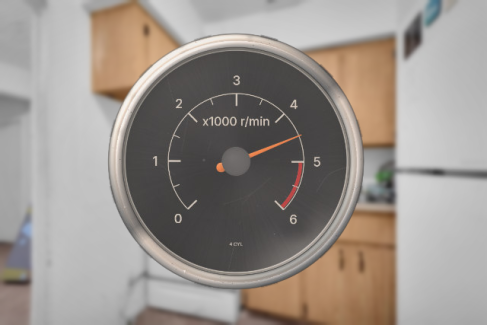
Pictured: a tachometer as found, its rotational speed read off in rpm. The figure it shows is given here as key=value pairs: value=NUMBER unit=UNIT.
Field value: value=4500 unit=rpm
